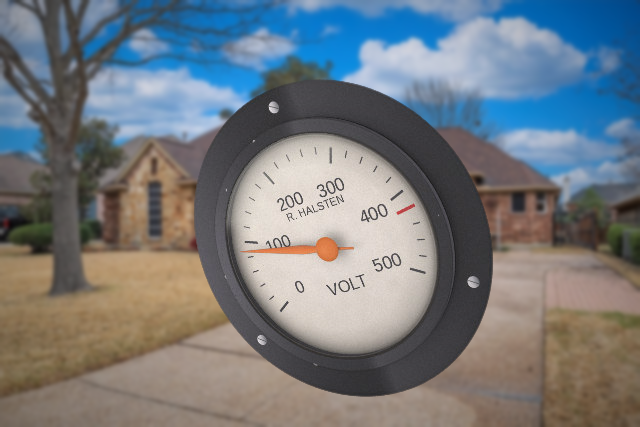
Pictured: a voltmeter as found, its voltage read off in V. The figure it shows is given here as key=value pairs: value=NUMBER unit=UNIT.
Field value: value=90 unit=V
